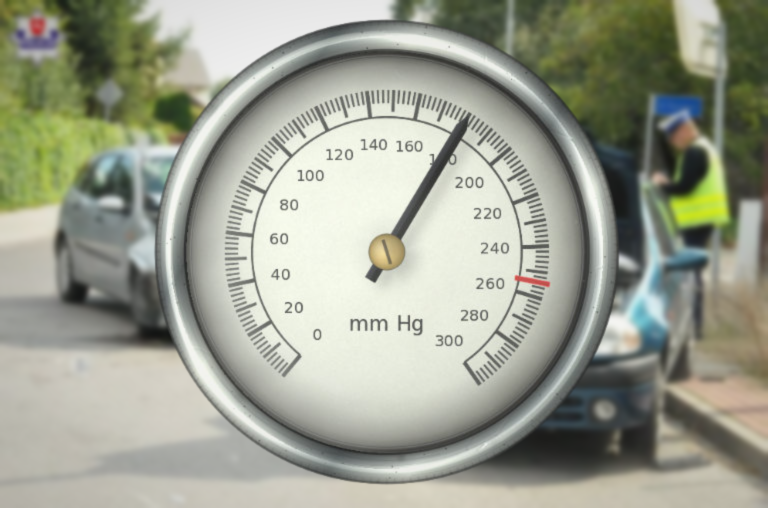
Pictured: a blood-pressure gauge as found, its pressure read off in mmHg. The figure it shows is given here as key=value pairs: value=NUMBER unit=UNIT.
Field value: value=180 unit=mmHg
